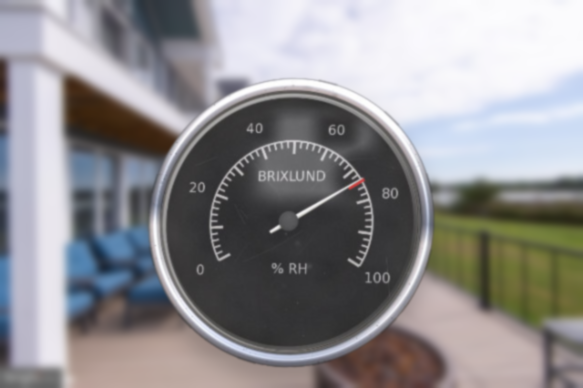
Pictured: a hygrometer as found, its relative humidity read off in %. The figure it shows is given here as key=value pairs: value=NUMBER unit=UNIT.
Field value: value=74 unit=%
